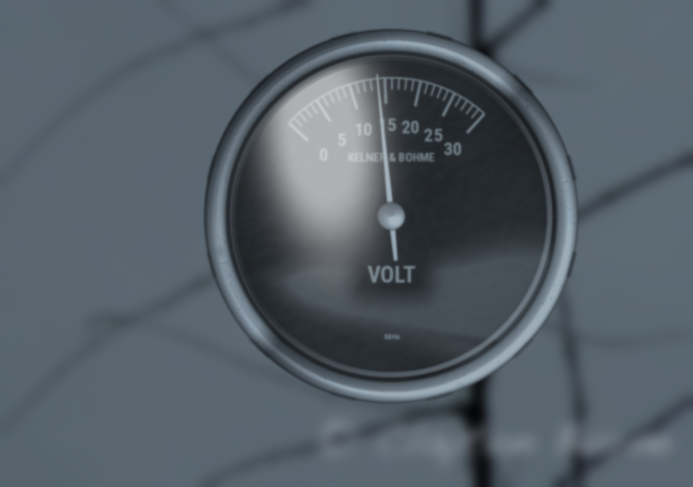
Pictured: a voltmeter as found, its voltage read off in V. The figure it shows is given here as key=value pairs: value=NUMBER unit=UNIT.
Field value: value=14 unit=V
